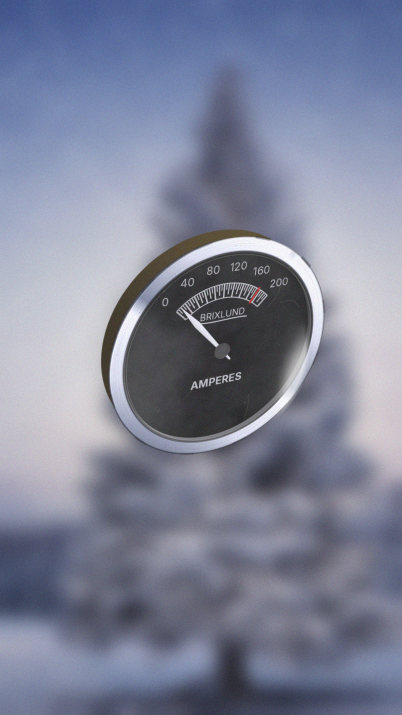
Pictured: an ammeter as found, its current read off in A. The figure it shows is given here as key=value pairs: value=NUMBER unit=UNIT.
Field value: value=10 unit=A
